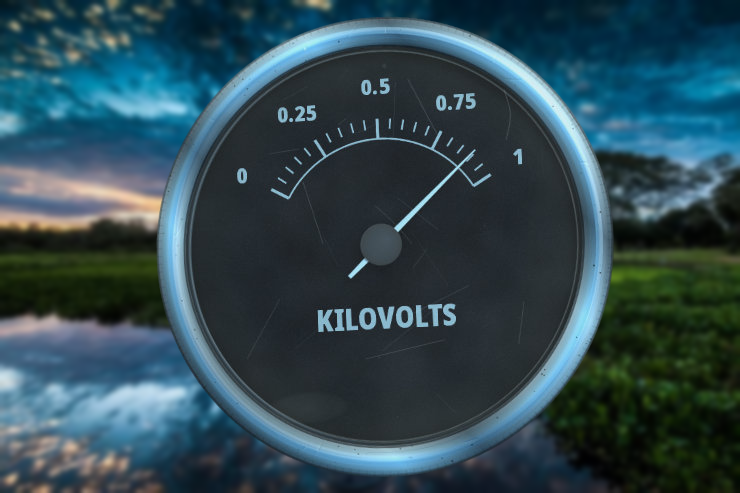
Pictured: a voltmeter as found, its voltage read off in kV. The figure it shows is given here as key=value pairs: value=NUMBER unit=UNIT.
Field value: value=0.9 unit=kV
